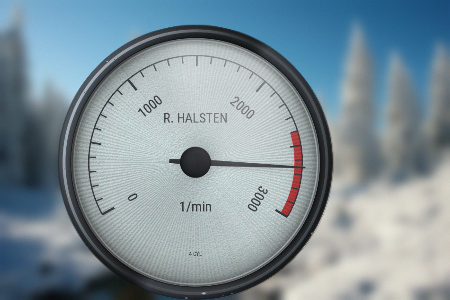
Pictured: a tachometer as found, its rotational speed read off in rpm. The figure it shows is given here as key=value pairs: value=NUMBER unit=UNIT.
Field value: value=2650 unit=rpm
